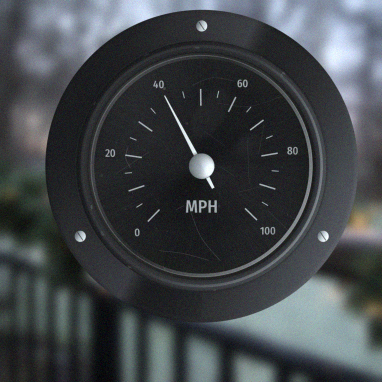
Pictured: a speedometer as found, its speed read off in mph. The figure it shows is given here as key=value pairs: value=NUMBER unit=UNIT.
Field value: value=40 unit=mph
